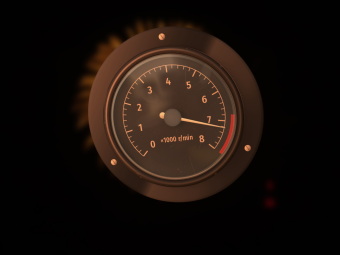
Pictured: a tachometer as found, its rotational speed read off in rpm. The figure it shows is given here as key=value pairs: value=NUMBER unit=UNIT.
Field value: value=7200 unit=rpm
